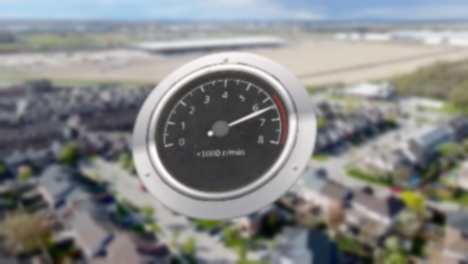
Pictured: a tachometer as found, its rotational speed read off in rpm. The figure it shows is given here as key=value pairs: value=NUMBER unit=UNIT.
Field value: value=6500 unit=rpm
